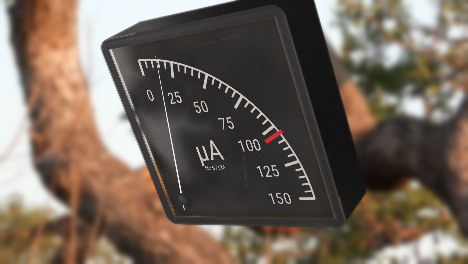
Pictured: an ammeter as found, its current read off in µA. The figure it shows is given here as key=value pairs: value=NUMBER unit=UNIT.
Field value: value=15 unit=µA
